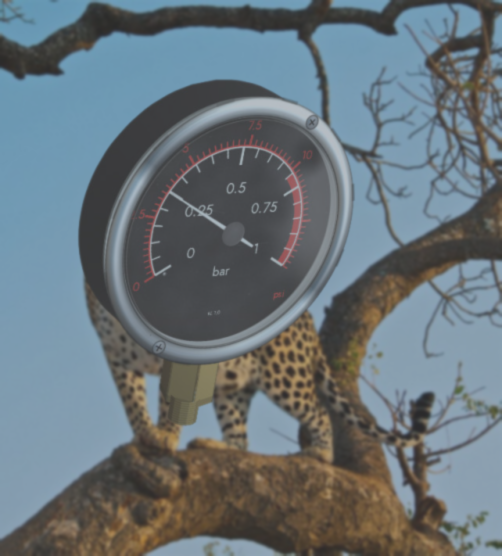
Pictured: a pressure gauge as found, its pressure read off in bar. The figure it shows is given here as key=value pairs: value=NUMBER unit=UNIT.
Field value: value=0.25 unit=bar
